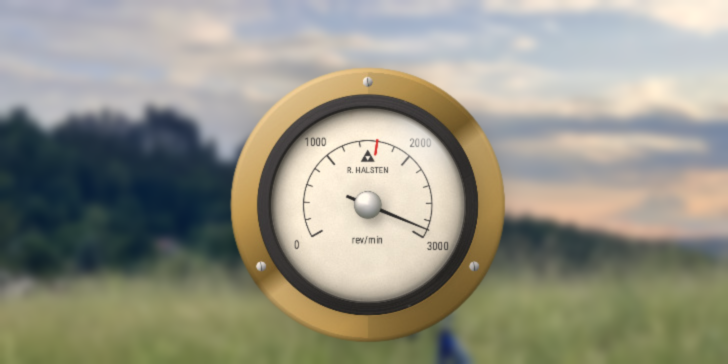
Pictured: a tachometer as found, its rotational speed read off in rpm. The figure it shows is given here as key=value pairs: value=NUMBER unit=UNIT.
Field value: value=2900 unit=rpm
